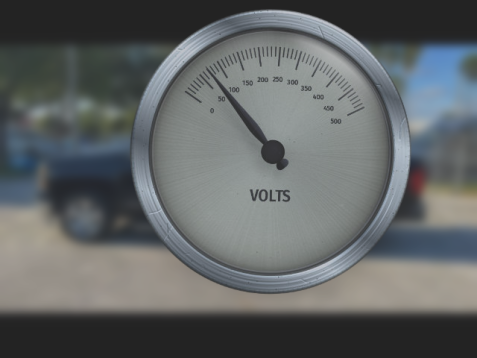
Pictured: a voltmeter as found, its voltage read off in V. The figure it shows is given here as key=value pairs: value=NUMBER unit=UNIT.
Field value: value=70 unit=V
